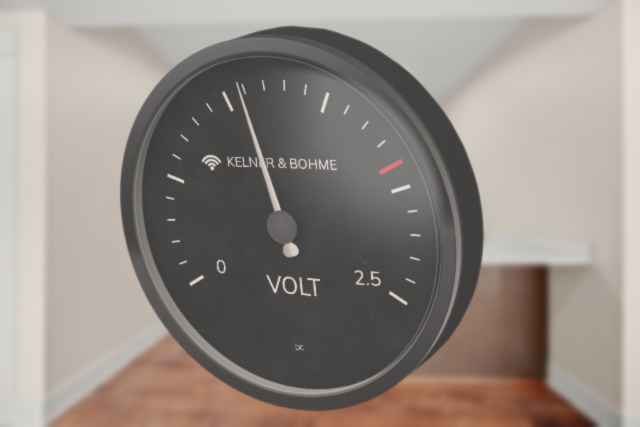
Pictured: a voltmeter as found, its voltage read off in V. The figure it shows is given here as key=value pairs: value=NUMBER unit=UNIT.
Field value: value=1.1 unit=V
